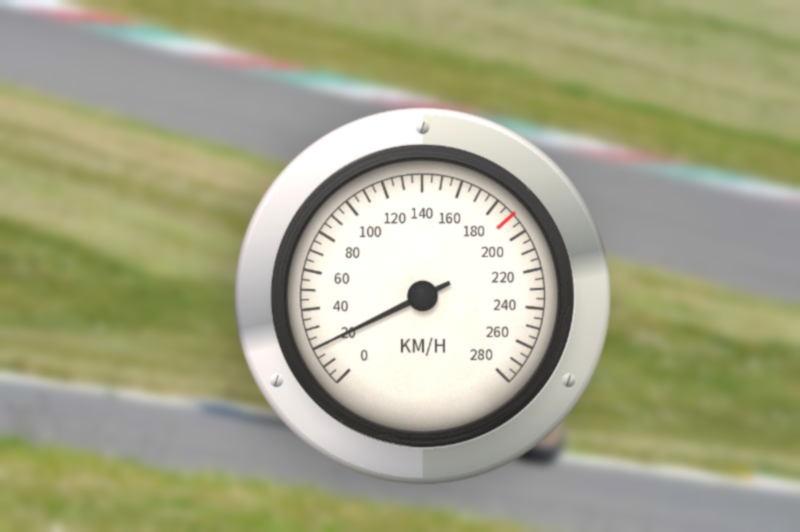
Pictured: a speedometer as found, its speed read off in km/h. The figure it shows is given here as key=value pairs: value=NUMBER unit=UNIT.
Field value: value=20 unit=km/h
